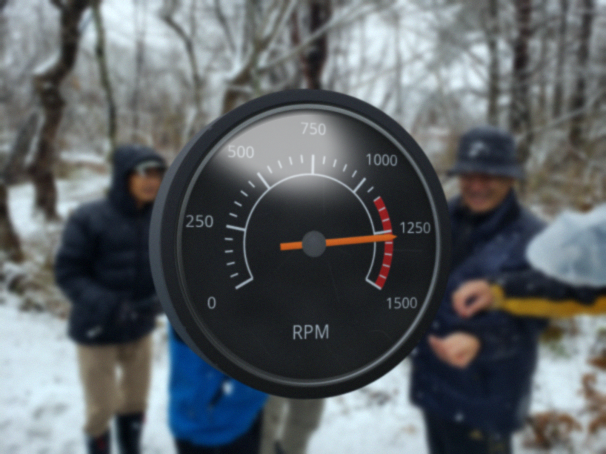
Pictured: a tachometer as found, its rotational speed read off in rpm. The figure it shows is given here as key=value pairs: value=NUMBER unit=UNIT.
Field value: value=1275 unit=rpm
